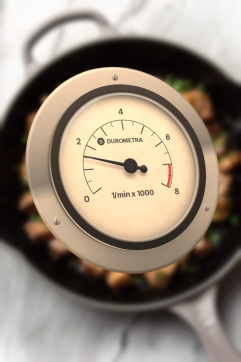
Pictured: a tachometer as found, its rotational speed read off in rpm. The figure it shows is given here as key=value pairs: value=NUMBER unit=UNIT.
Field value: value=1500 unit=rpm
